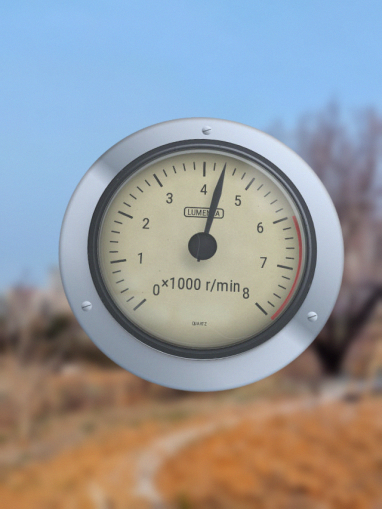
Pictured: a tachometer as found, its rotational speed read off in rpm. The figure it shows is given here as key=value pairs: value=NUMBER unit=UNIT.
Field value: value=4400 unit=rpm
